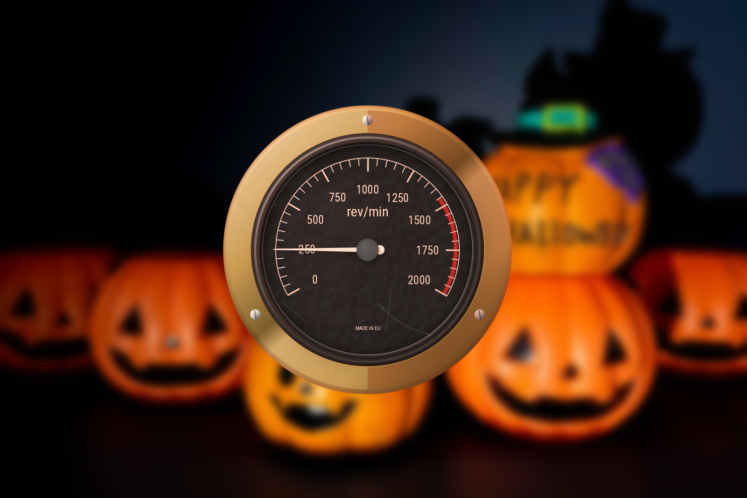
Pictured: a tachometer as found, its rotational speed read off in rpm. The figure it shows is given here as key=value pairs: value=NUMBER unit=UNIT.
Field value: value=250 unit=rpm
